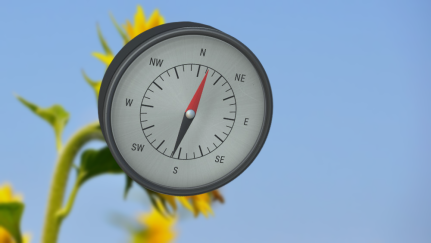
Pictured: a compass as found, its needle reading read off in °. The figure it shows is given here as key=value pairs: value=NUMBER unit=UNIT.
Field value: value=10 unit=°
